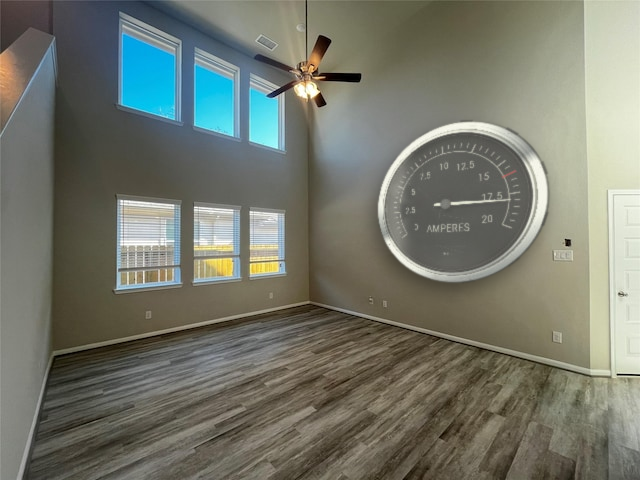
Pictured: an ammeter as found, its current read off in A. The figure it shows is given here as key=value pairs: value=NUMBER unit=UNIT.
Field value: value=18 unit=A
